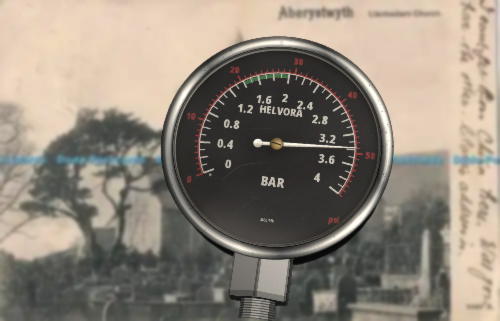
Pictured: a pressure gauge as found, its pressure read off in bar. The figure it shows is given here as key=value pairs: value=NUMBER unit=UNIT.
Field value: value=3.4 unit=bar
